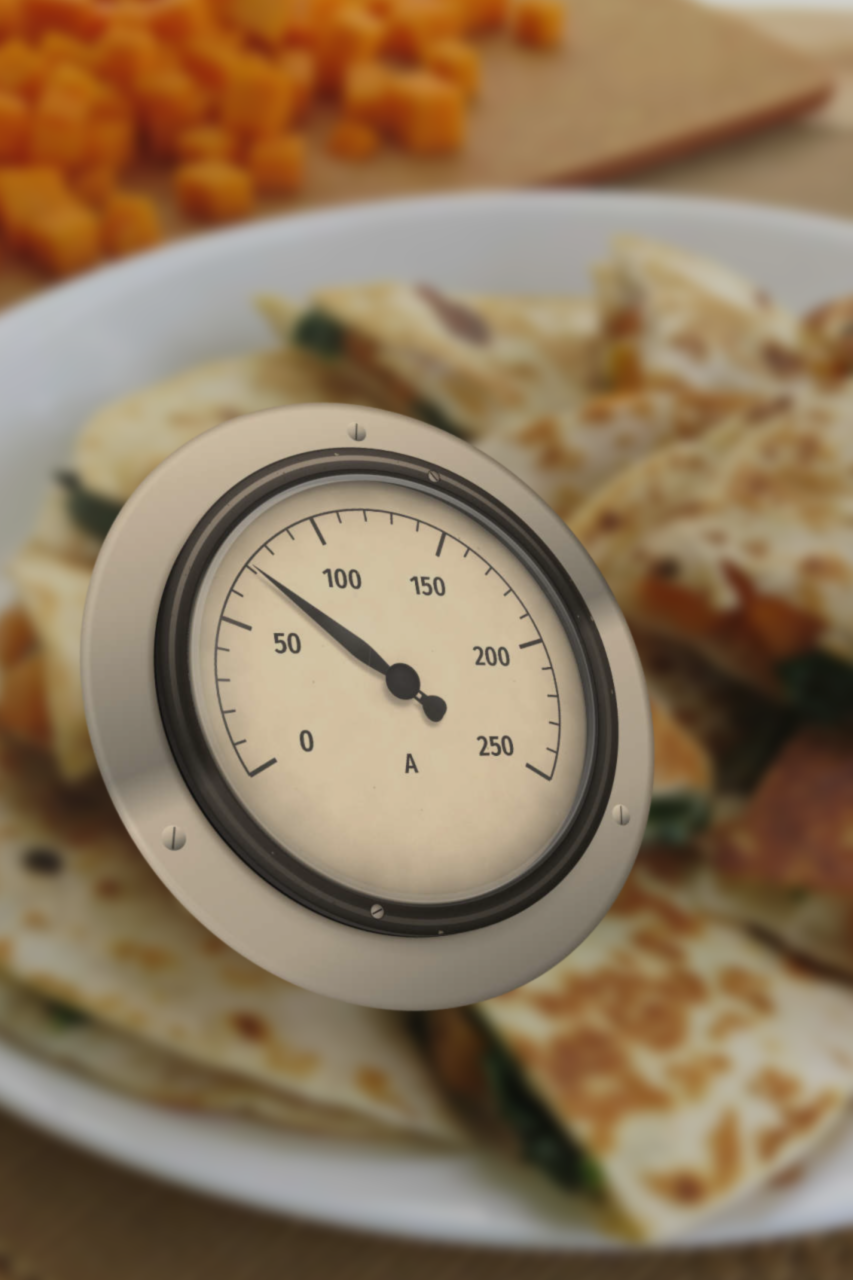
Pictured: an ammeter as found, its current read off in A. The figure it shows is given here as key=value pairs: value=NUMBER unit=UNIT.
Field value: value=70 unit=A
